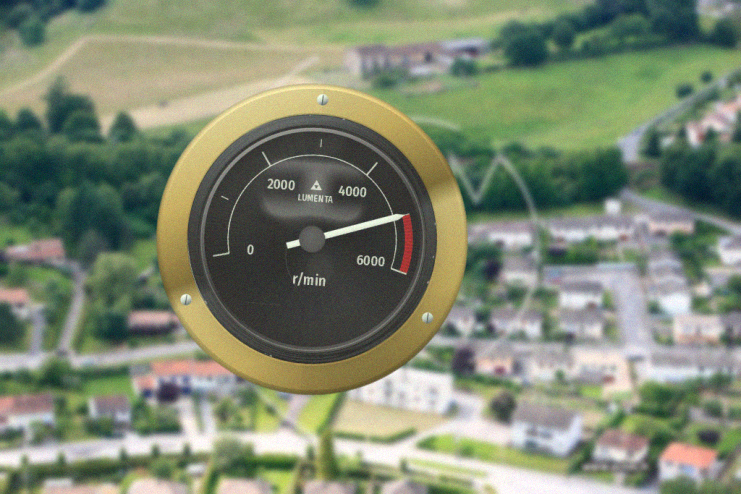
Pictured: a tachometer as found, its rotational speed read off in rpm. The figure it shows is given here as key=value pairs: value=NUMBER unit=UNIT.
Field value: value=5000 unit=rpm
